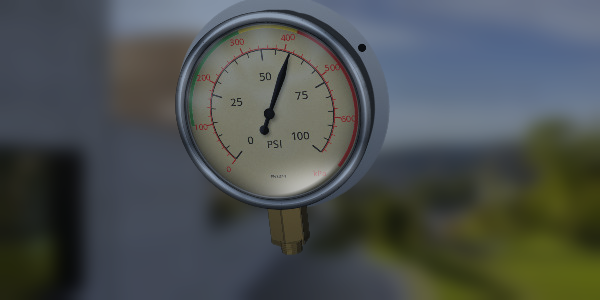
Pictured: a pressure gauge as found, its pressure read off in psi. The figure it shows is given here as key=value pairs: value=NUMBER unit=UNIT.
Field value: value=60 unit=psi
